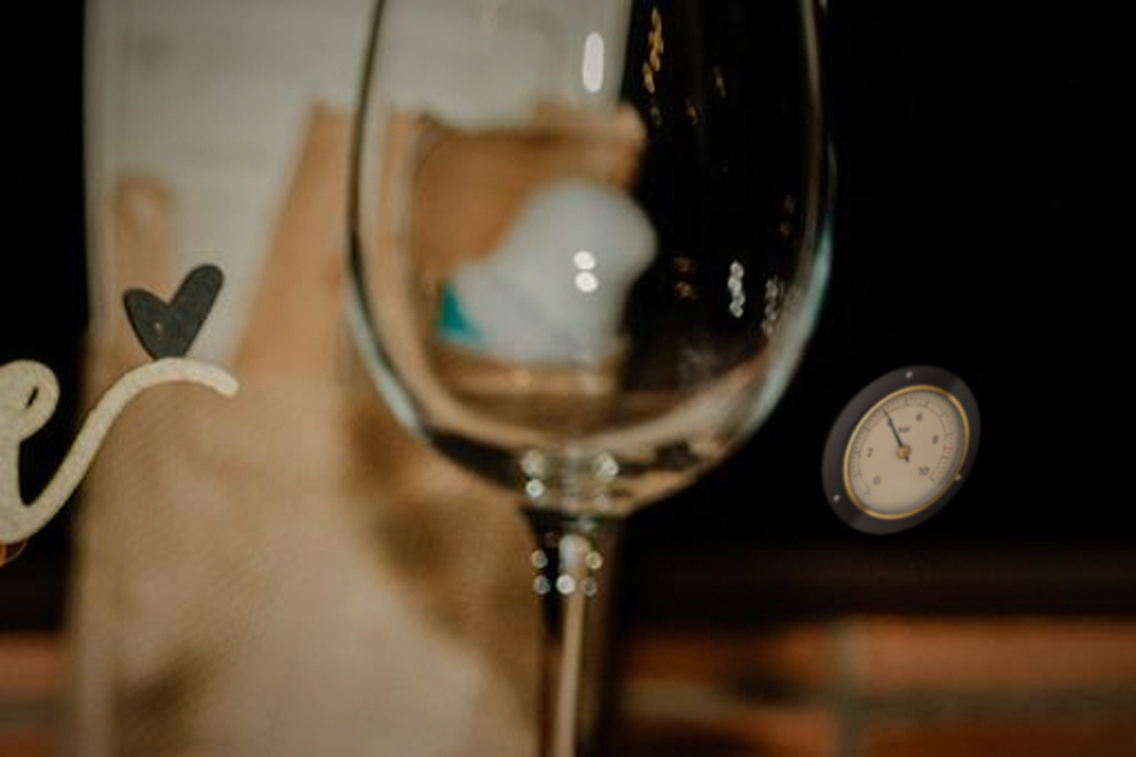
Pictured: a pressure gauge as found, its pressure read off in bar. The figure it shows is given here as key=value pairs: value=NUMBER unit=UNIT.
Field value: value=4 unit=bar
